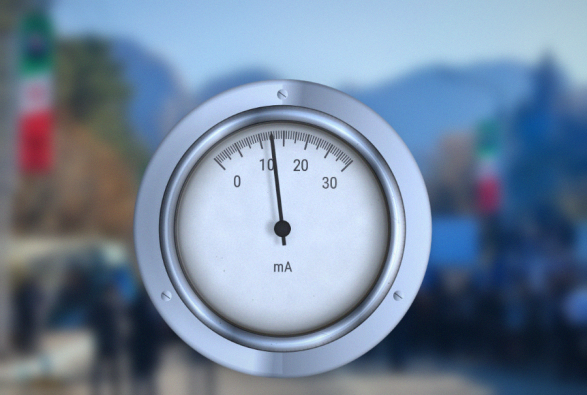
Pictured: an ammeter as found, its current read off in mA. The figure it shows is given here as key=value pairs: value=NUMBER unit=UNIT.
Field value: value=12.5 unit=mA
